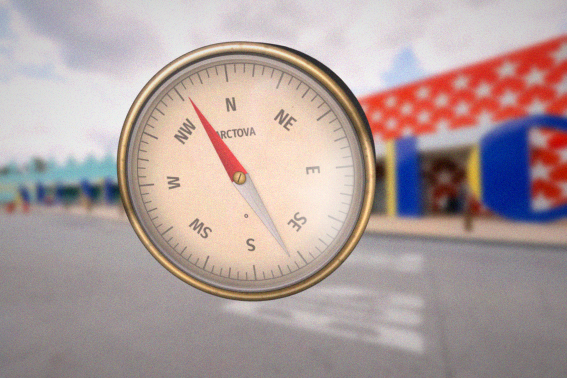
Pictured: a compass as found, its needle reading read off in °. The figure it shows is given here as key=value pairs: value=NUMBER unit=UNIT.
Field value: value=335 unit=°
